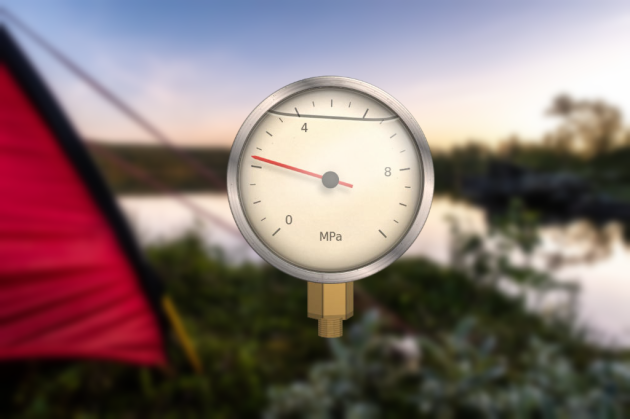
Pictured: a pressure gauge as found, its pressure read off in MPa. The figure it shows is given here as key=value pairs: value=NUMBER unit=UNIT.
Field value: value=2.25 unit=MPa
